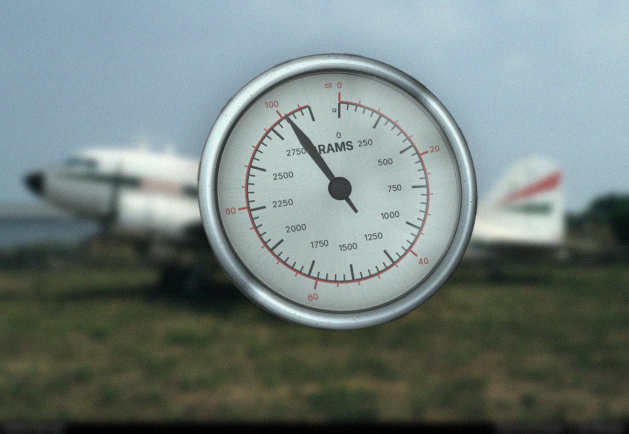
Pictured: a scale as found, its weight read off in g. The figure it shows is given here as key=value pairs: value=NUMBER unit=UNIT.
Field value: value=2850 unit=g
